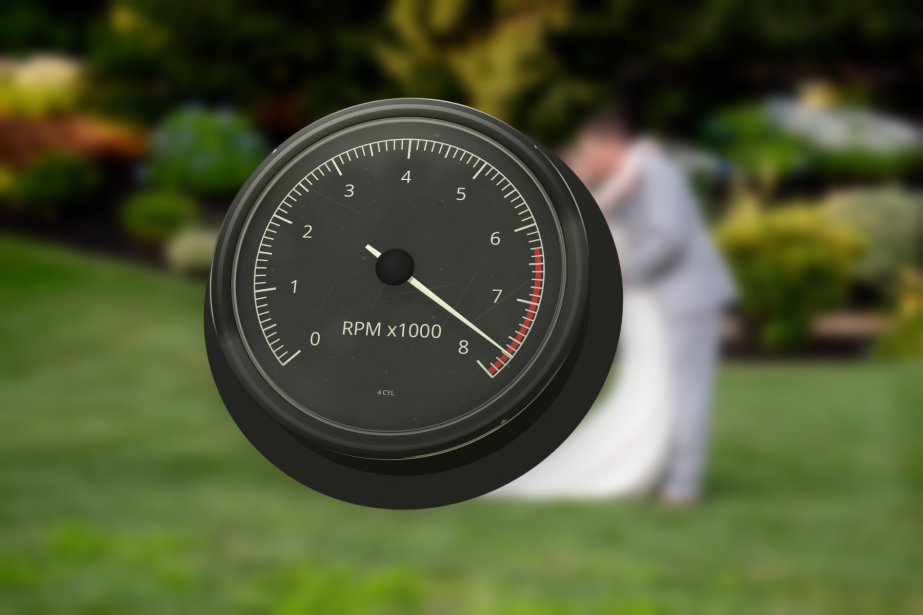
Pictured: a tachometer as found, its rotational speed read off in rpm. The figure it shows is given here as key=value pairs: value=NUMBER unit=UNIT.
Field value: value=7700 unit=rpm
